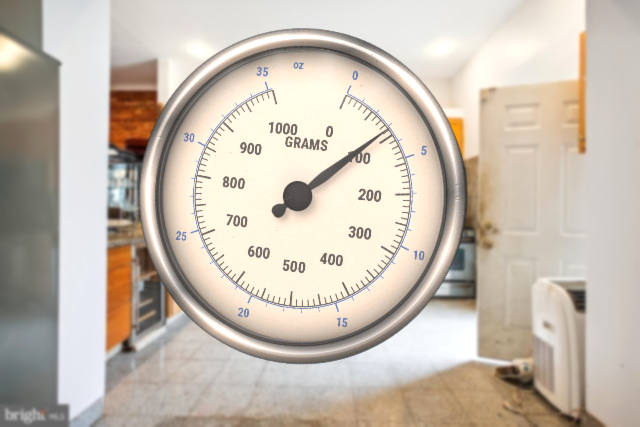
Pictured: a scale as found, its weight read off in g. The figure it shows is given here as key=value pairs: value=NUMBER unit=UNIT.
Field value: value=90 unit=g
